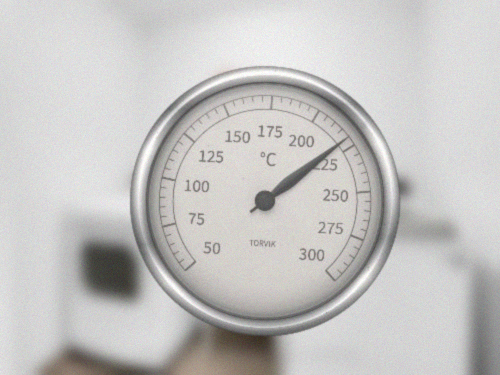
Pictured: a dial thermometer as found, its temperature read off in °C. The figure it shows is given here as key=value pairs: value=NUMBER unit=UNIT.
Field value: value=220 unit=°C
